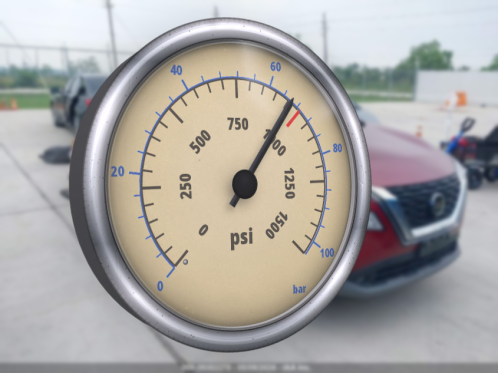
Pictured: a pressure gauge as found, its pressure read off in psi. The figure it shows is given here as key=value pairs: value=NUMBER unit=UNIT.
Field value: value=950 unit=psi
